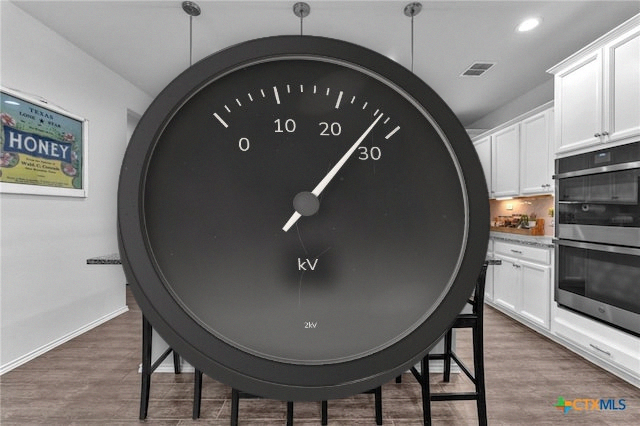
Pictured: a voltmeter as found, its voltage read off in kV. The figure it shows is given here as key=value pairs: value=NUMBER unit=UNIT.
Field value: value=27 unit=kV
